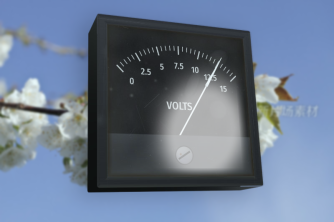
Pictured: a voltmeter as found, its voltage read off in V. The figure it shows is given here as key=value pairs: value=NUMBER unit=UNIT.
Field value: value=12.5 unit=V
